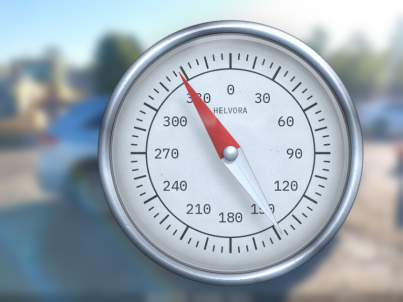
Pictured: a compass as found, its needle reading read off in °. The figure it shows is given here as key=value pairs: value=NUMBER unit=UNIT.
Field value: value=327.5 unit=°
